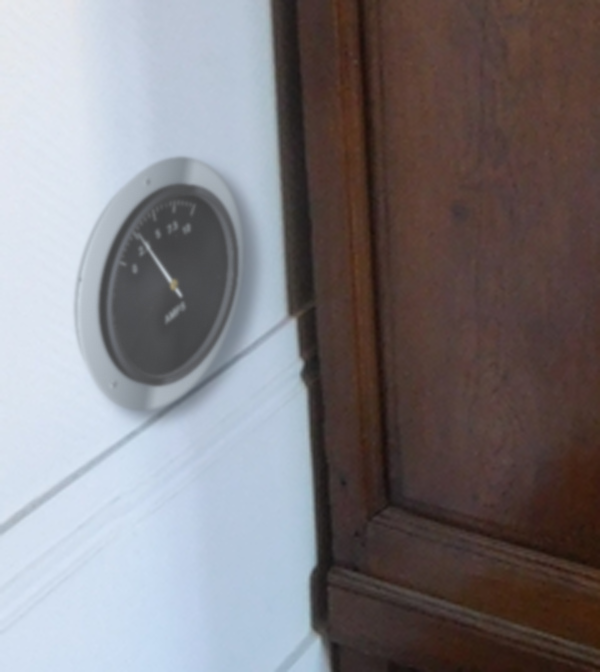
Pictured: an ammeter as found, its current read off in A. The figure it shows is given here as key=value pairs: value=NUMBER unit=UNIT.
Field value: value=2.5 unit=A
